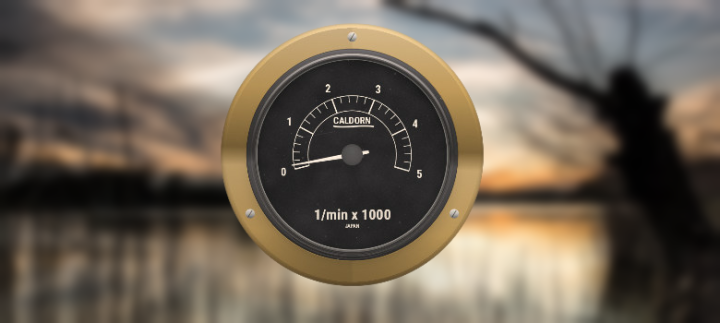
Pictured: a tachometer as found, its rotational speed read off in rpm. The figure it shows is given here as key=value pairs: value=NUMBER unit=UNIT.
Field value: value=100 unit=rpm
